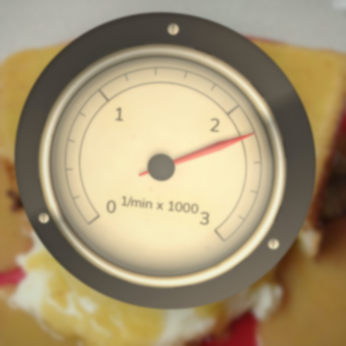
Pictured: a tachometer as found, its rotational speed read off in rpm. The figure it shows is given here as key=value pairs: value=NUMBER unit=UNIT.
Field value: value=2200 unit=rpm
